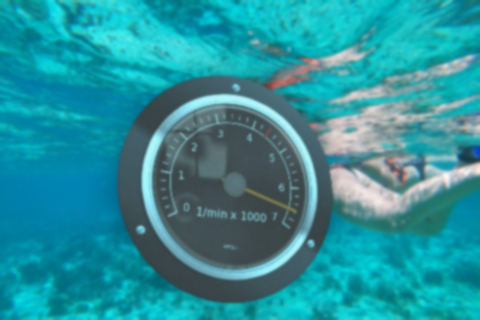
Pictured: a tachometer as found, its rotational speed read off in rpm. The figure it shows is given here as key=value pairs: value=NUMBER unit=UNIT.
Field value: value=6600 unit=rpm
